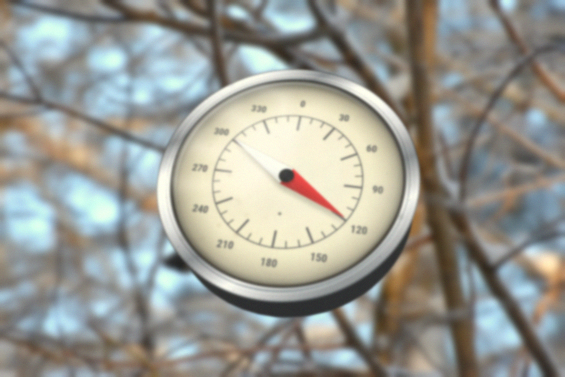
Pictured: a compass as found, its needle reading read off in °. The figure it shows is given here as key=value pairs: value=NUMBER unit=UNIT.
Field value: value=120 unit=°
